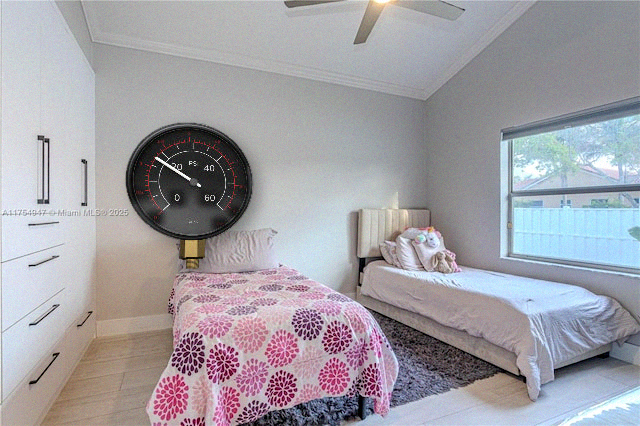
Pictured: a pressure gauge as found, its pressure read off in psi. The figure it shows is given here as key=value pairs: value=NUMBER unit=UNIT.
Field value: value=17.5 unit=psi
